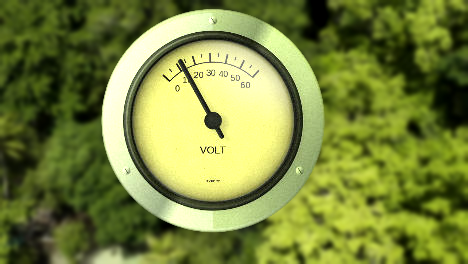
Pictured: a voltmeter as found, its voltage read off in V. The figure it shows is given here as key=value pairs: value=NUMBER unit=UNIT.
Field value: value=12.5 unit=V
